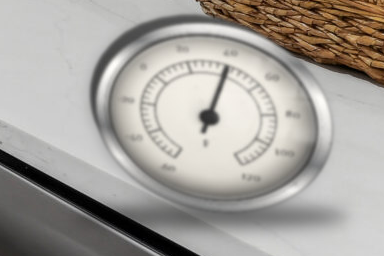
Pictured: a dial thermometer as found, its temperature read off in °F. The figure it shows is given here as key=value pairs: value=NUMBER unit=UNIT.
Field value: value=40 unit=°F
